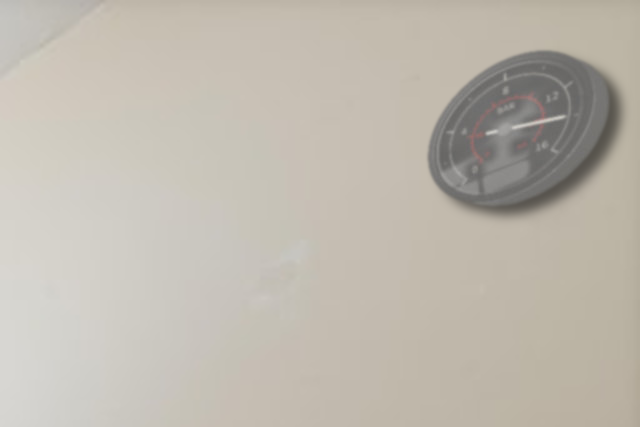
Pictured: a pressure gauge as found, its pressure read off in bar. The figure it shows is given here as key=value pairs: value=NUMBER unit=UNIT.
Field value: value=14 unit=bar
